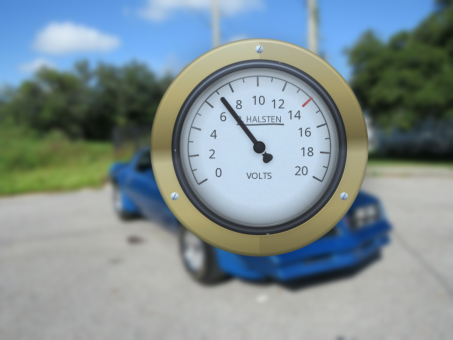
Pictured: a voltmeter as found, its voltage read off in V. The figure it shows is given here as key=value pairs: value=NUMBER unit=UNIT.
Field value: value=7 unit=V
